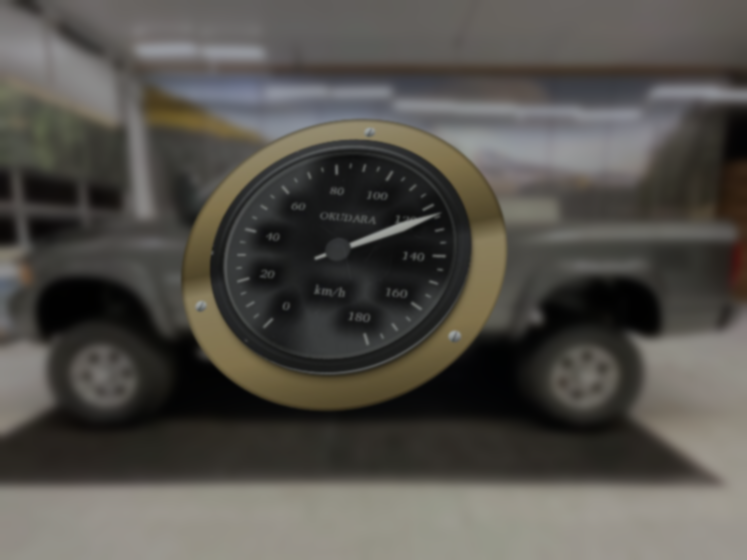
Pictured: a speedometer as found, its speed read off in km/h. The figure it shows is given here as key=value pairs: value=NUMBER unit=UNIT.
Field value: value=125 unit=km/h
